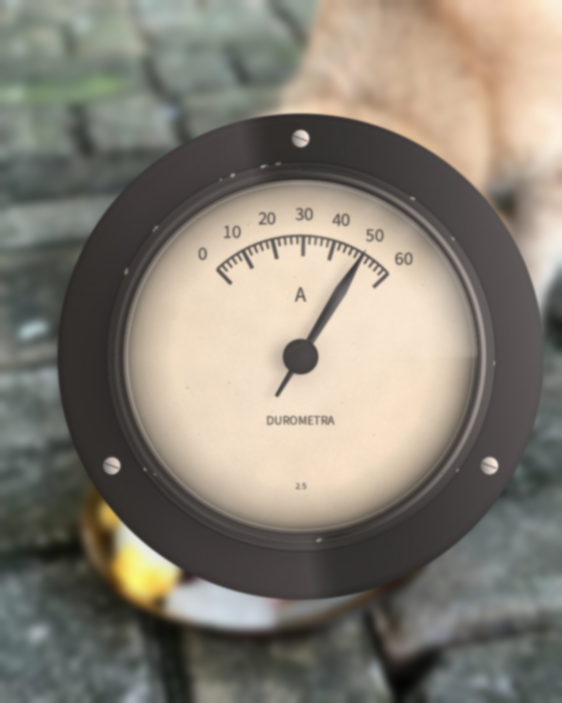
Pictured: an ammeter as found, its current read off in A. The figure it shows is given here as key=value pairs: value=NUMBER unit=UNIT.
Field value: value=50 unit=A
